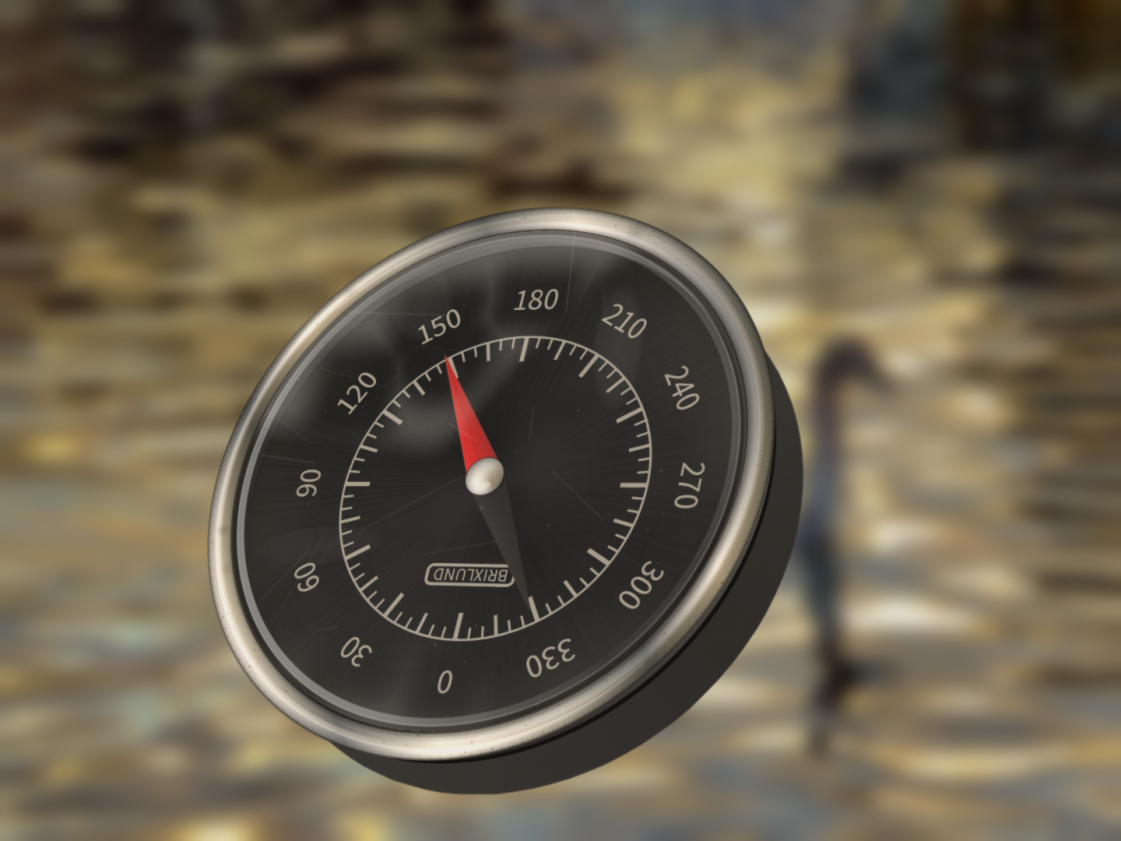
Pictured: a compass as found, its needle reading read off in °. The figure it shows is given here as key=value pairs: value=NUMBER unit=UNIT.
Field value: value=150 unit=°
